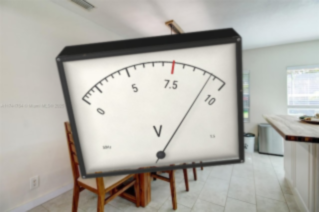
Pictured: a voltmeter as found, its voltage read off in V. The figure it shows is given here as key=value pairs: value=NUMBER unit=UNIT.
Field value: value=9.25 unit=V
